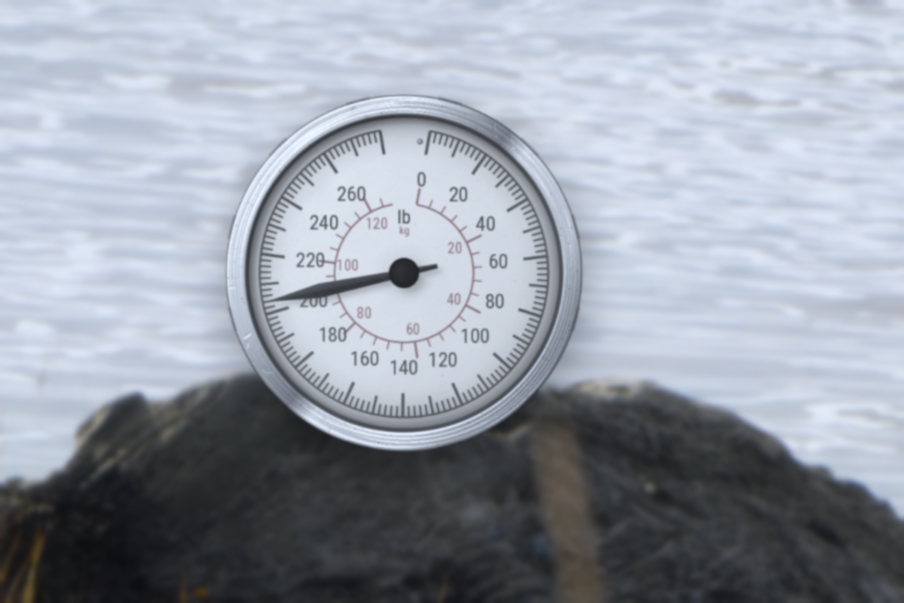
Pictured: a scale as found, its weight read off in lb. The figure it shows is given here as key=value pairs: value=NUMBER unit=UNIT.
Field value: value=204 unit=lb
